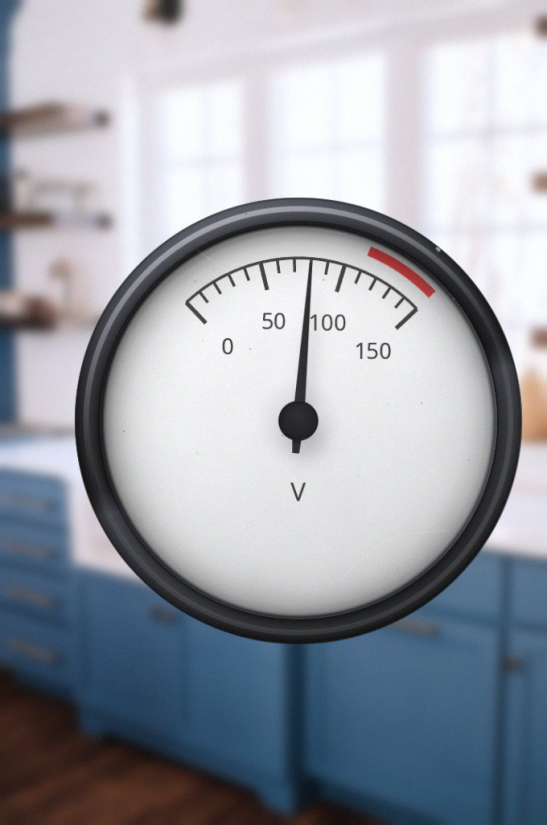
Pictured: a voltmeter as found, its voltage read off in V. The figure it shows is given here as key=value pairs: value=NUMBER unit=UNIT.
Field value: value=80 unit=V
